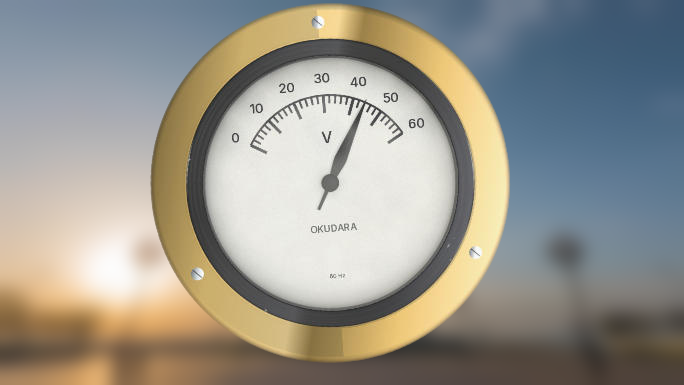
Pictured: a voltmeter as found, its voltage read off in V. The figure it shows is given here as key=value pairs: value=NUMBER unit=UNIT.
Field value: value=44 unit=V
